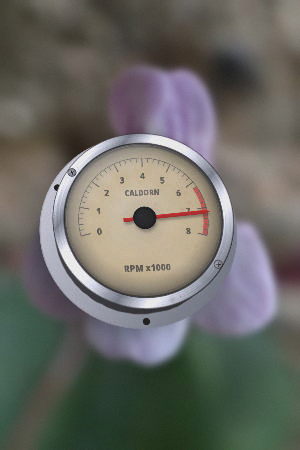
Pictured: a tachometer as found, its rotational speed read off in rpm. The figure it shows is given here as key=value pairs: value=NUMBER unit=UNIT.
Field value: value=7200 unit=rpm
